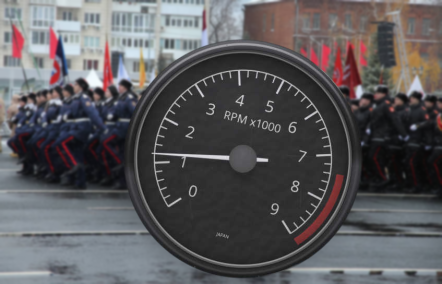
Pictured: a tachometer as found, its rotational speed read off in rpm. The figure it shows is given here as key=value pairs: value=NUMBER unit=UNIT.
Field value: value=1200 unit=rpm
